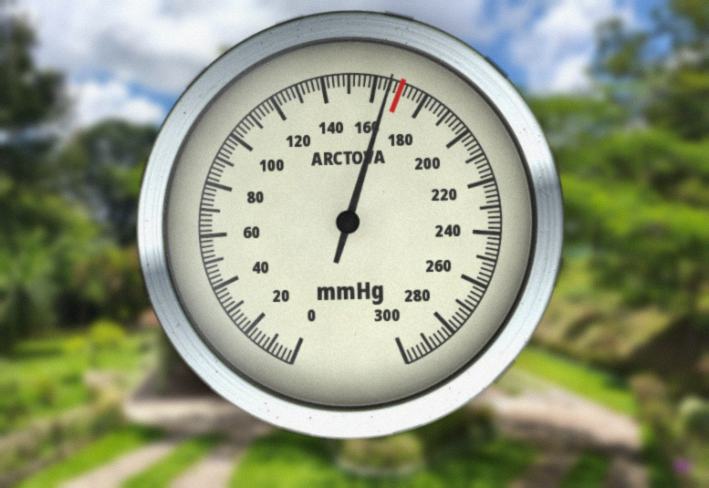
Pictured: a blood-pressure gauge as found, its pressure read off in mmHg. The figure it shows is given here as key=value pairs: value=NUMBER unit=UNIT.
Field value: value=166 unit=mmHg
